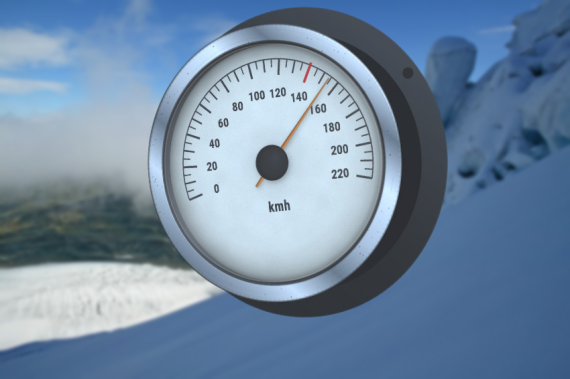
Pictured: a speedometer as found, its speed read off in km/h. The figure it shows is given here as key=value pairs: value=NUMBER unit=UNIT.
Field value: value=155 unit=km/h
